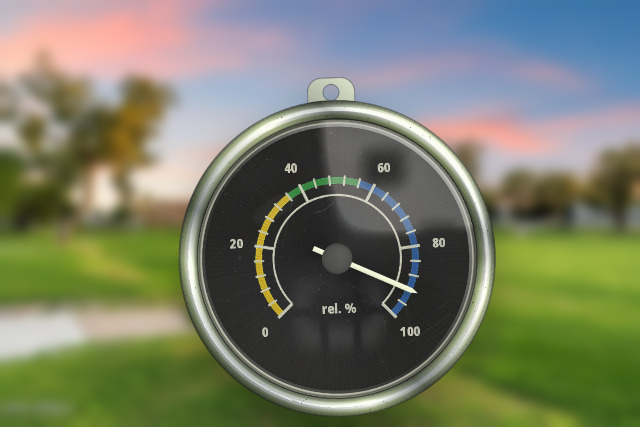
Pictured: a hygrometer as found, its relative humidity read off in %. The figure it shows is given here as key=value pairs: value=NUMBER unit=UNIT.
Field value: value=92 unit=%
